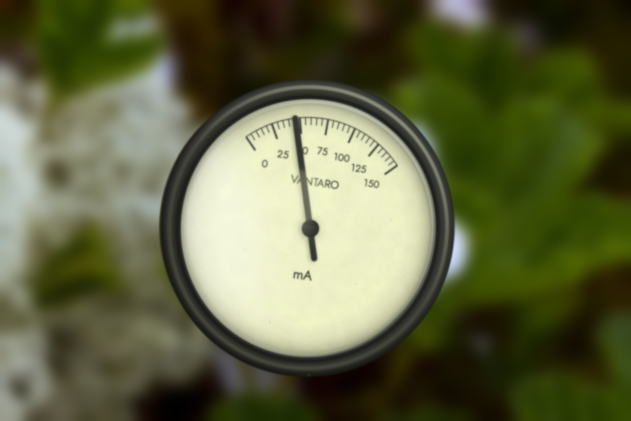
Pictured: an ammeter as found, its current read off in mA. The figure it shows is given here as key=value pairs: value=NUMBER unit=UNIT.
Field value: value=45 unit=mA
